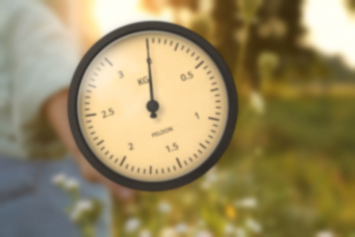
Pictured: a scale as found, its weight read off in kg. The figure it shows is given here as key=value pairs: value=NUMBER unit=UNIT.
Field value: value=0 unit=kg
